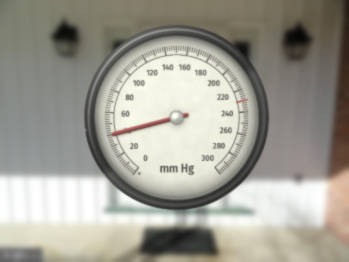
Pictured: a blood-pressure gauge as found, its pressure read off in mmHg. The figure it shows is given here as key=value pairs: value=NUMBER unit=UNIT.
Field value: value=40 unit=mmHg
